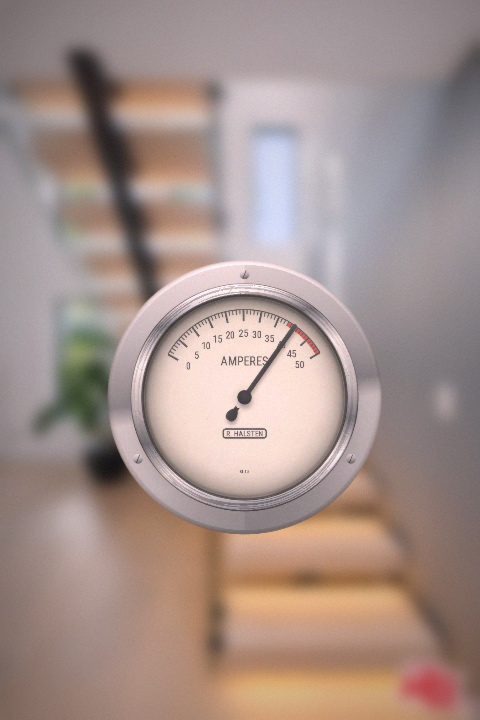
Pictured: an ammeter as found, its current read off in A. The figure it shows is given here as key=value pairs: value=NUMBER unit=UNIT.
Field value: value=40 unit=A
